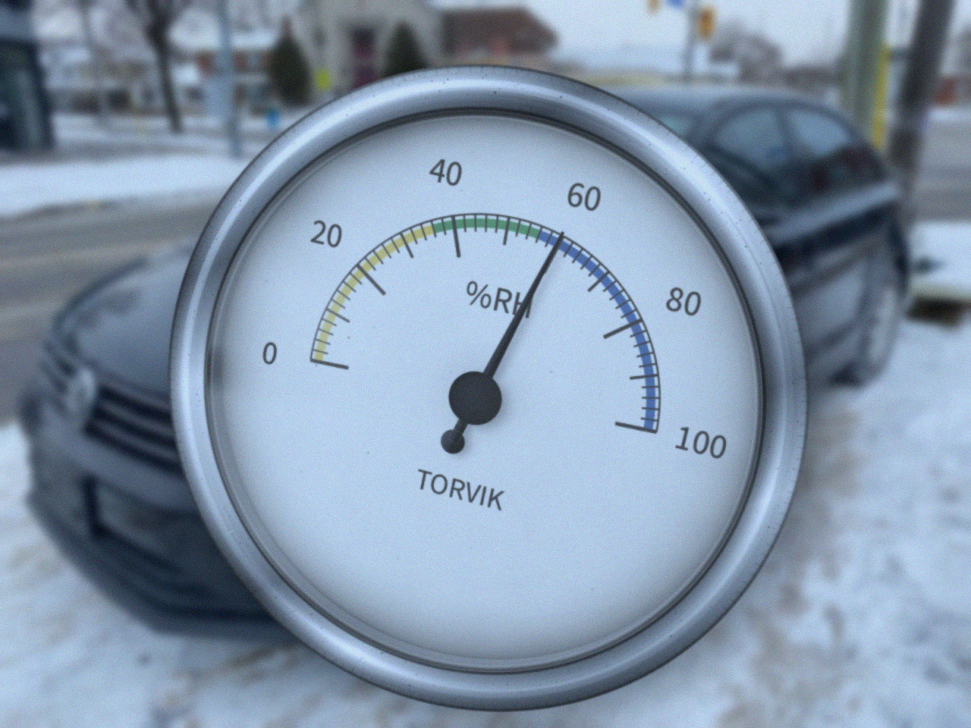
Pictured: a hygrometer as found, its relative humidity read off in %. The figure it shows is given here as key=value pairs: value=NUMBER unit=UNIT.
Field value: value=60 unit=%
